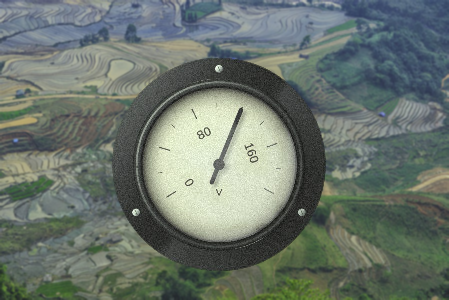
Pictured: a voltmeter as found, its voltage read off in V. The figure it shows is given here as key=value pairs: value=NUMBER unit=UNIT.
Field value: value=120 unit=V
